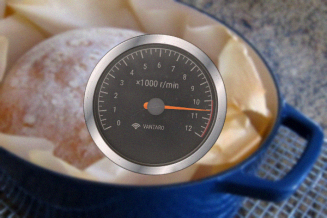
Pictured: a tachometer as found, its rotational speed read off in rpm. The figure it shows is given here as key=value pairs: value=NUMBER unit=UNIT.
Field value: value=10500 unit=rpm
